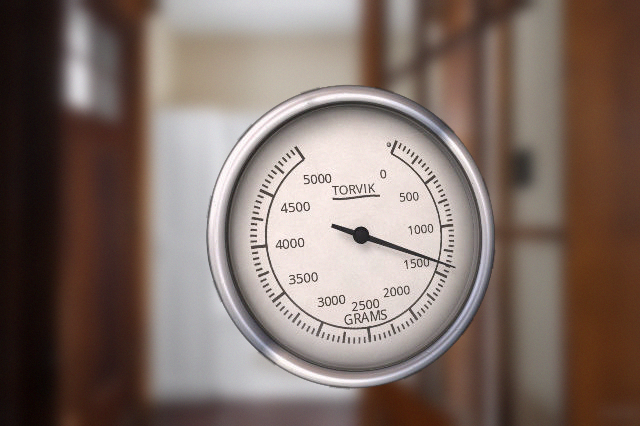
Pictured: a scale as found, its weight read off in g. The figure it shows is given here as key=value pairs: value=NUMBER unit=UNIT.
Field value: value=1400 unit=g
